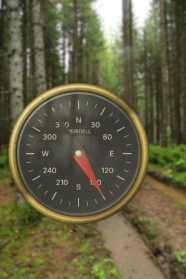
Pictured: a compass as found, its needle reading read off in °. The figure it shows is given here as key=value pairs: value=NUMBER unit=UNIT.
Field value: value=150 unit=°
